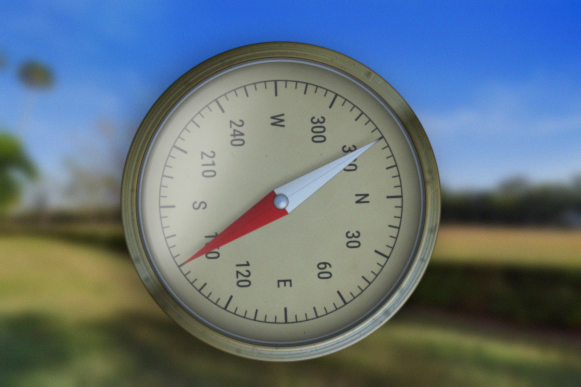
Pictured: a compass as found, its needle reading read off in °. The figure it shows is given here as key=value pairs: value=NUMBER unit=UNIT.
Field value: value=150 unit=°
